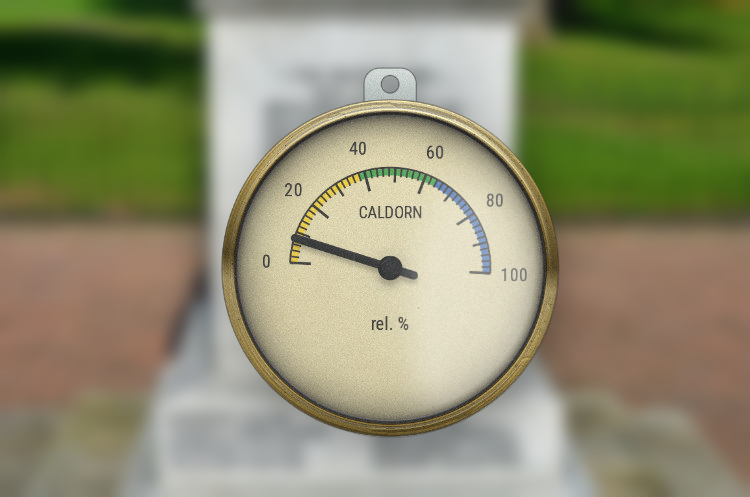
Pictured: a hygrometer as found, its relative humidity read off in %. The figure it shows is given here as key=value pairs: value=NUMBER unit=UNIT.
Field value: value=8 unit=%
